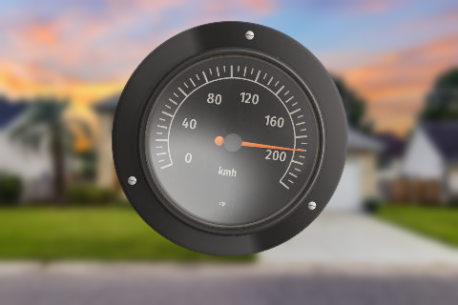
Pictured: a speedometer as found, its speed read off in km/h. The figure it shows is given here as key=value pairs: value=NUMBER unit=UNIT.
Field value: value=190 unit=km/h
